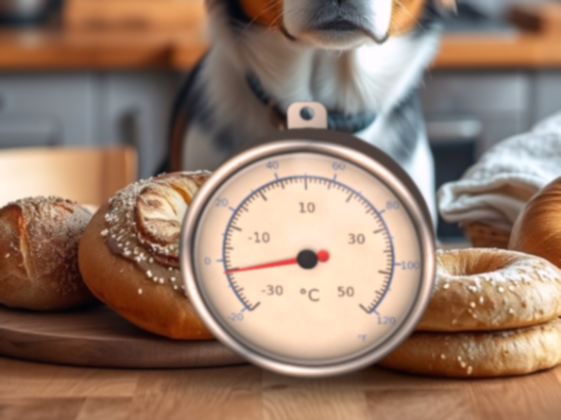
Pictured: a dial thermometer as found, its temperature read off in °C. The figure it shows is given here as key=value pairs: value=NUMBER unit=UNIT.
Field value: value=-20 unit=°C
